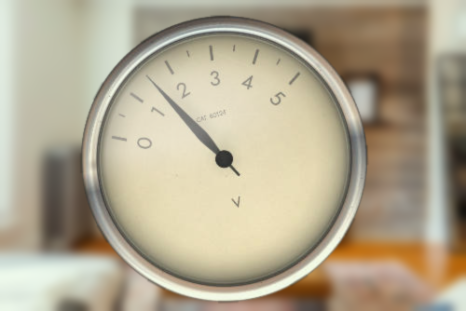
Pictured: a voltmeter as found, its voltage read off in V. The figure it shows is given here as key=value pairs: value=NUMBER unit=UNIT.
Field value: value=1.5 unit=V
